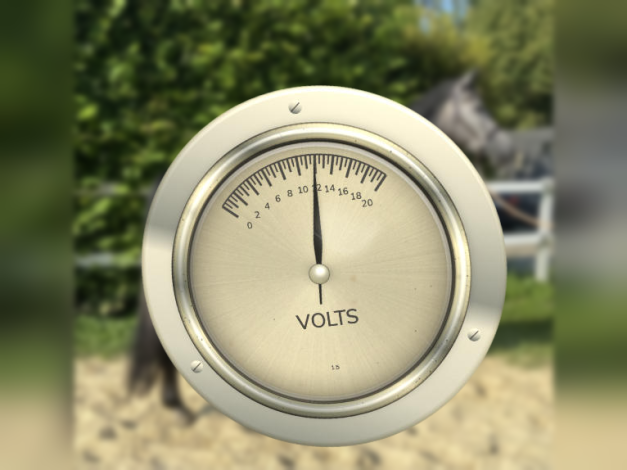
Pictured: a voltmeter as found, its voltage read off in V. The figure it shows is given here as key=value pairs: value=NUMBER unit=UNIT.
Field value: value=12 unit=V
